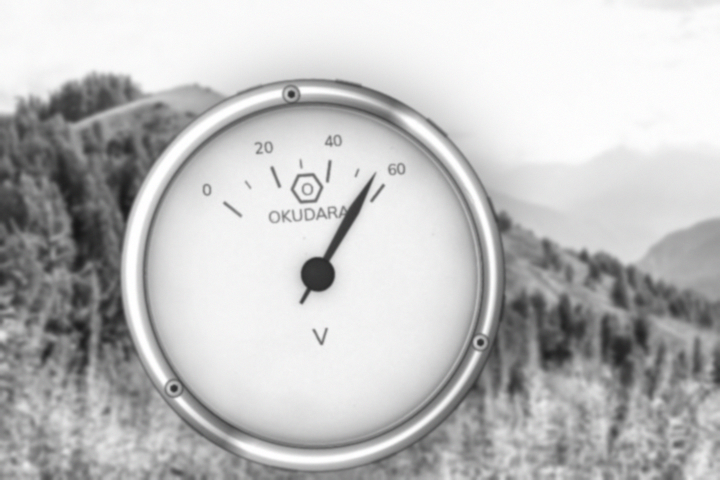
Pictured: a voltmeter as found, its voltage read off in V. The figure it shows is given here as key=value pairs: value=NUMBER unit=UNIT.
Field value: value=55 unit=V
